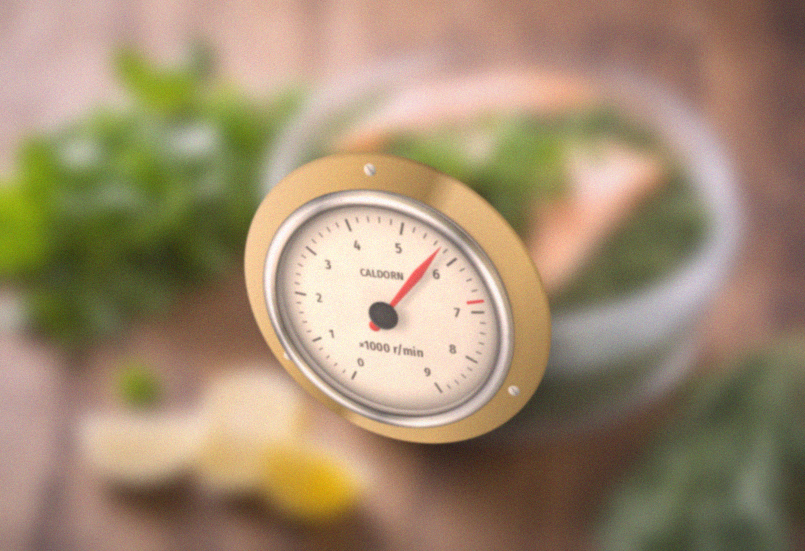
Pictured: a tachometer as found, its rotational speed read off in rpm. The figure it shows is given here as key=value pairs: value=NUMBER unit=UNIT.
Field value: value=5700 unit=rpm
